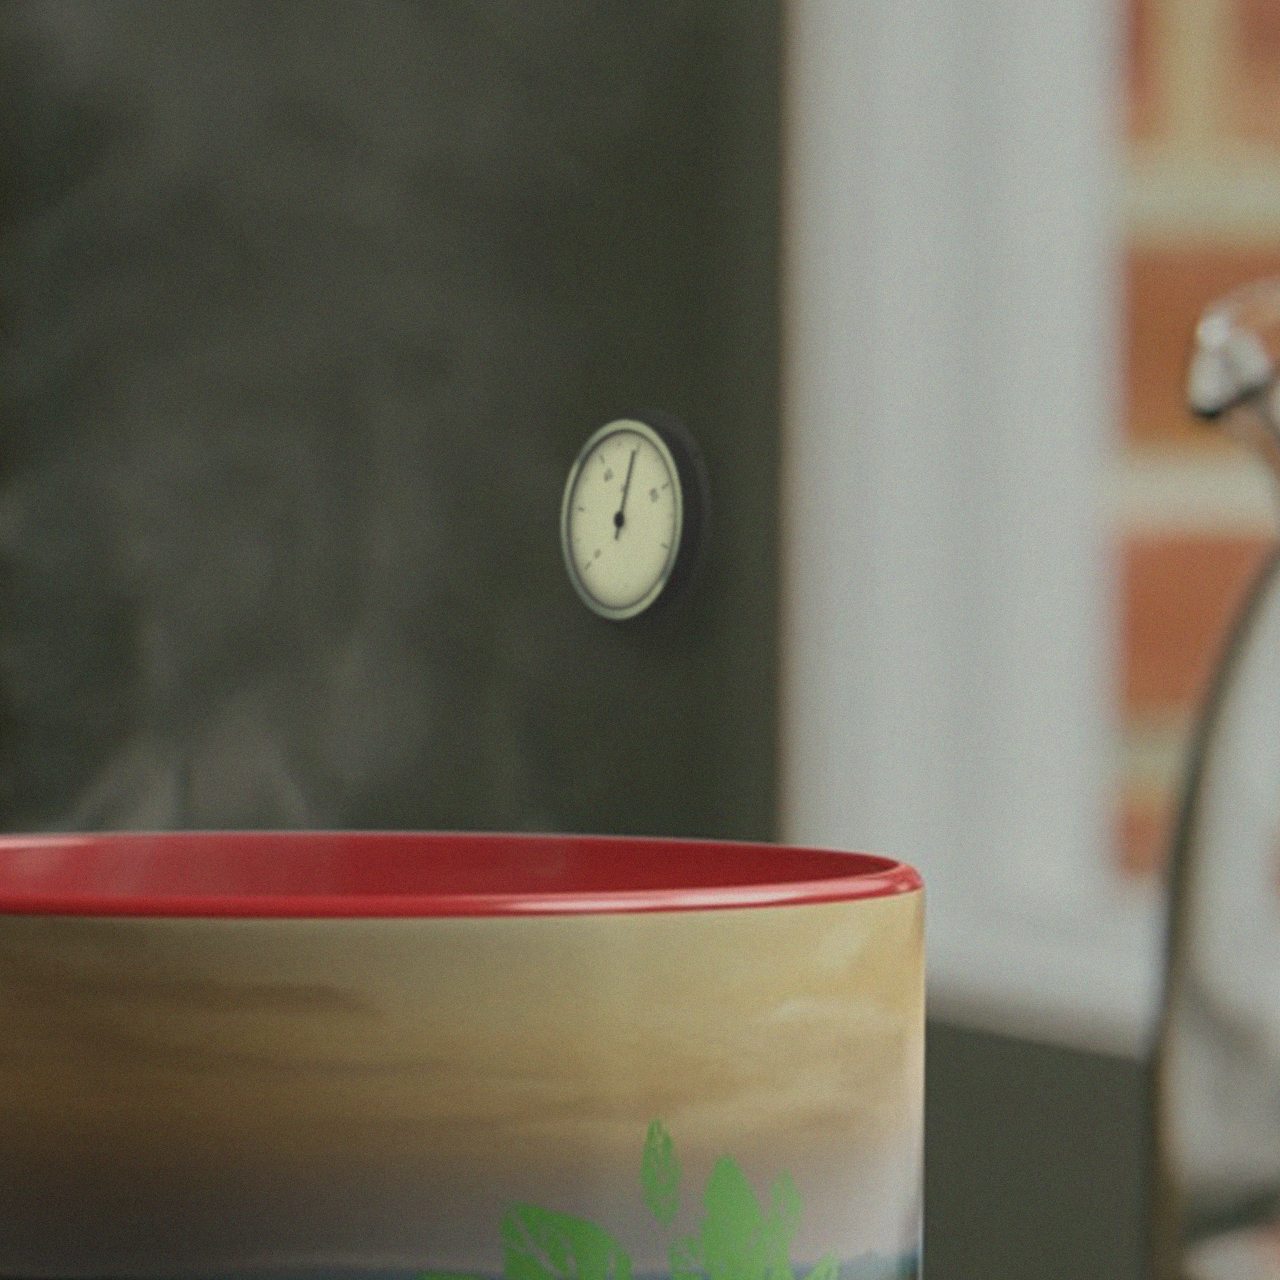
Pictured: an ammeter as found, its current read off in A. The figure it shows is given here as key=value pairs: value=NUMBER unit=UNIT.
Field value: value=60 unit=A
